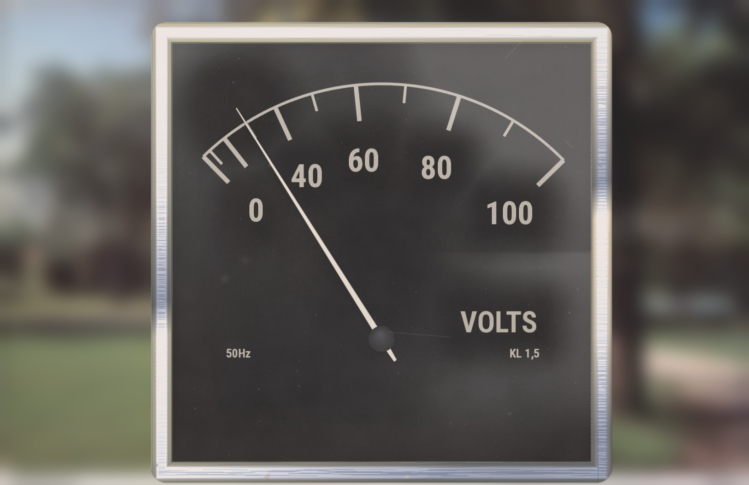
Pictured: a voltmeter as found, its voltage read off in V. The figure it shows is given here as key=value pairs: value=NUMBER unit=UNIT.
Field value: value=30 unit=V
